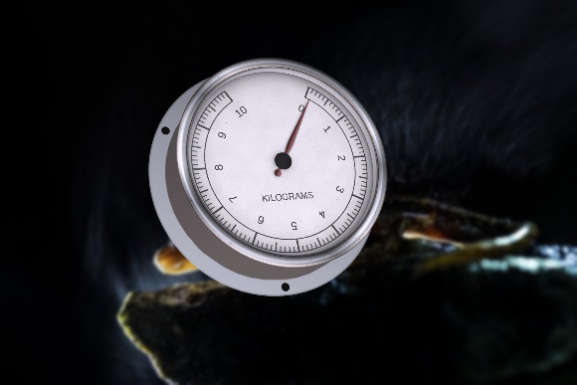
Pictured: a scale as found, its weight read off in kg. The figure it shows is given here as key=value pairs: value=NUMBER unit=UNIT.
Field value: value=0.1 unit=kg
